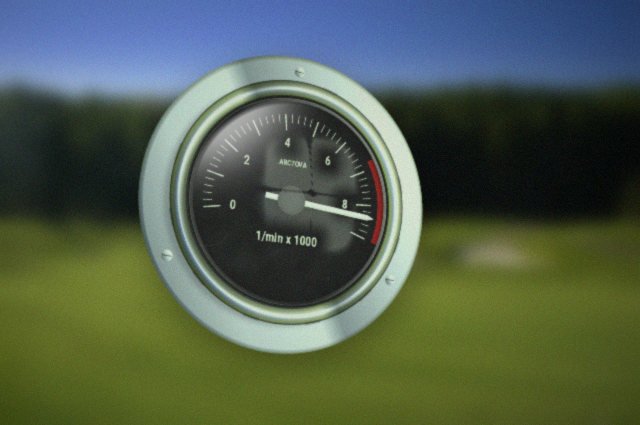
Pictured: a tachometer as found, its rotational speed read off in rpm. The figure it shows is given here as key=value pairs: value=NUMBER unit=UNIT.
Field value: value=8400 unit=rpm
